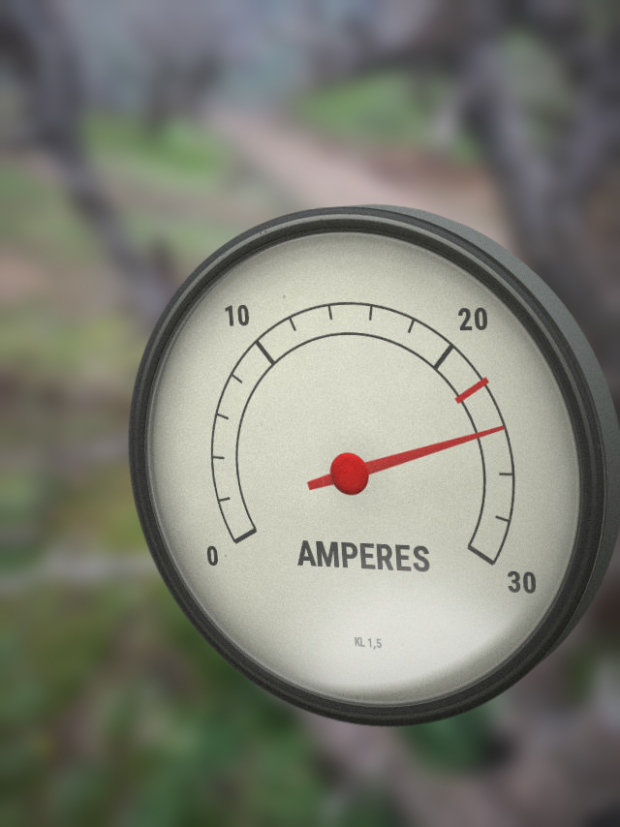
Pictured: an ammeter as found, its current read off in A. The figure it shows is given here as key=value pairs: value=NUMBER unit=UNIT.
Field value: value=24 unit=A
